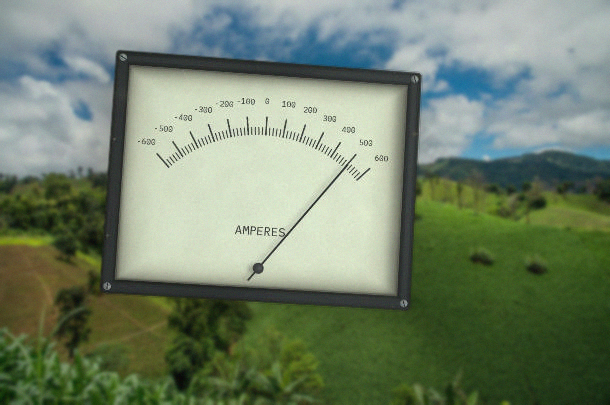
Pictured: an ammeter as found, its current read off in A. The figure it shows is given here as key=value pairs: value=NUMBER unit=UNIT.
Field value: value=500 unit=A
